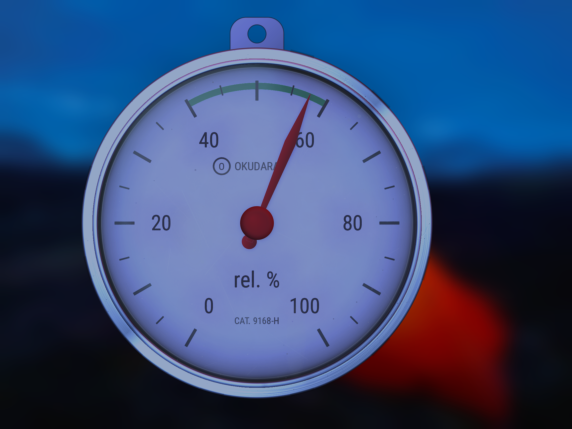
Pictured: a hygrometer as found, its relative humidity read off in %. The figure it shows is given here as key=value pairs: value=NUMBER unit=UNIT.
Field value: value=57.5 unit=%
